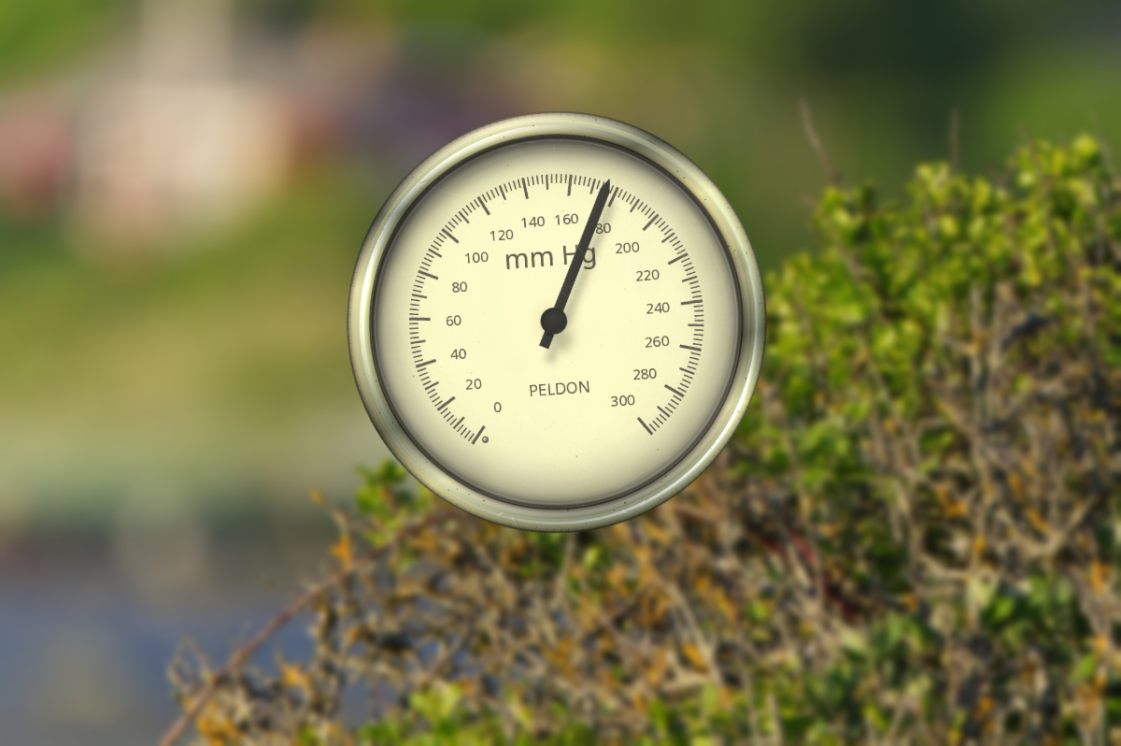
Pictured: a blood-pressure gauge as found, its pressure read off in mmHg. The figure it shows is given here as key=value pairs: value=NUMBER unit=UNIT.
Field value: value=176 unit=mmHg
